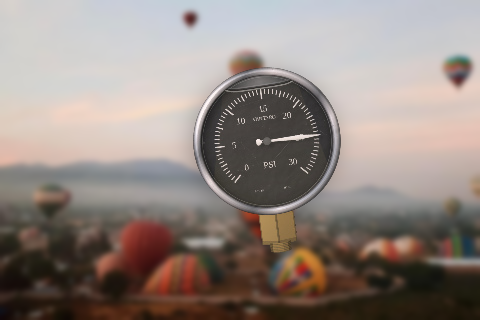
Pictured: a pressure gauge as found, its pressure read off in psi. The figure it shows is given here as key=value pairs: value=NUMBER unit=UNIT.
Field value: value=25 unit=psi
